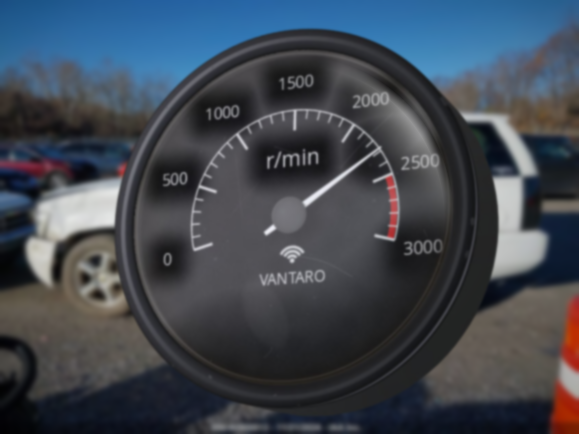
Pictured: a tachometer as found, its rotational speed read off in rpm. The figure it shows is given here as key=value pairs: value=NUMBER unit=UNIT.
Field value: value=2300 unit=rpm
